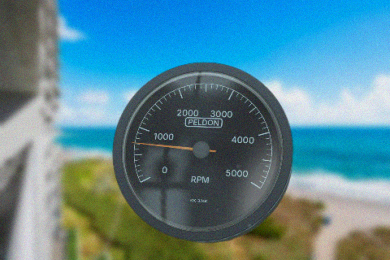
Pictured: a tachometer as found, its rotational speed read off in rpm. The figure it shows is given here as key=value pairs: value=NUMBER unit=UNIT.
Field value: value=700 unit=rpm
